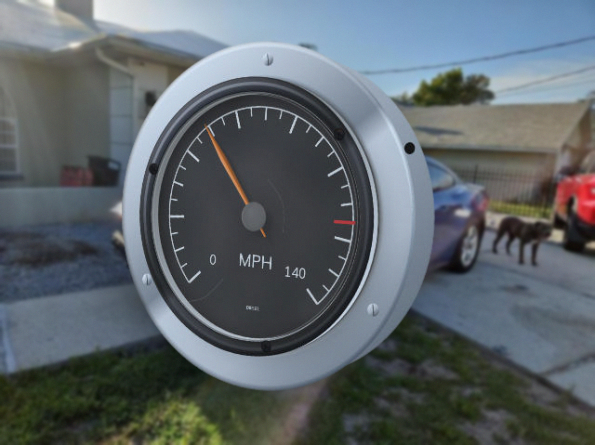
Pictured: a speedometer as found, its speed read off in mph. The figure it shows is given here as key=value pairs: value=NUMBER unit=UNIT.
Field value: value=50 unit=mph
